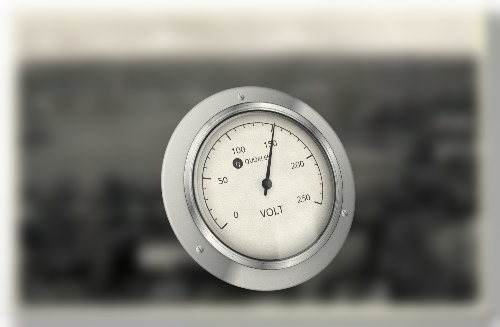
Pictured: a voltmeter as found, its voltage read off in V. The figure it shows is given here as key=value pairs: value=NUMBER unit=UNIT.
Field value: value=150 unit=V
